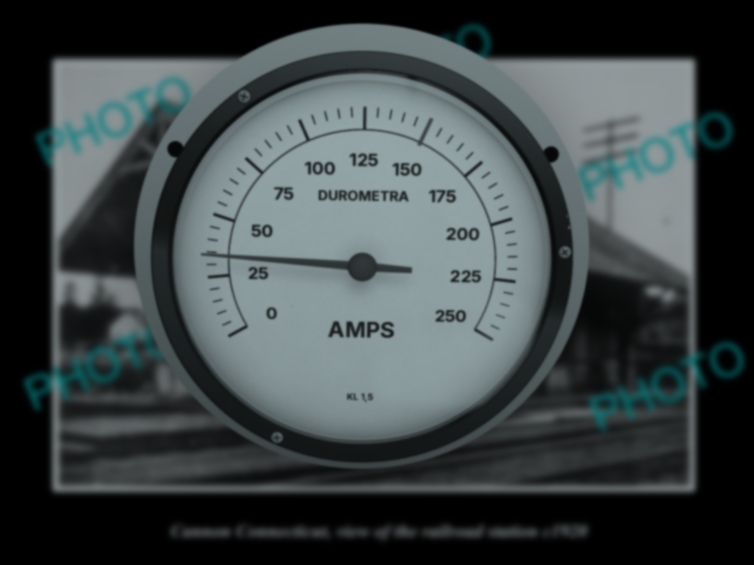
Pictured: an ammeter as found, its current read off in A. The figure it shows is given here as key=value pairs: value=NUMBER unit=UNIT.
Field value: value=35 unit=A
